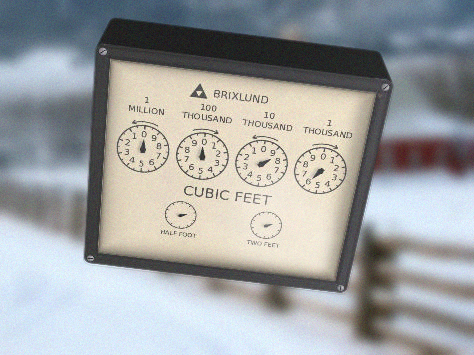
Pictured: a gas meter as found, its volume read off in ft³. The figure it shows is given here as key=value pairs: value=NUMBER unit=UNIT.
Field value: value=998600 unit=ft³
